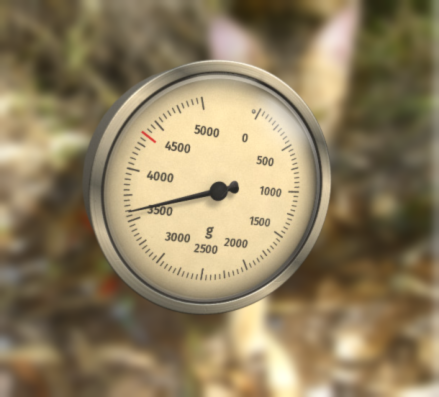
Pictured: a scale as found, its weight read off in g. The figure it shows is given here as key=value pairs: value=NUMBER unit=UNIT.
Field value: value=3600 unit=g
